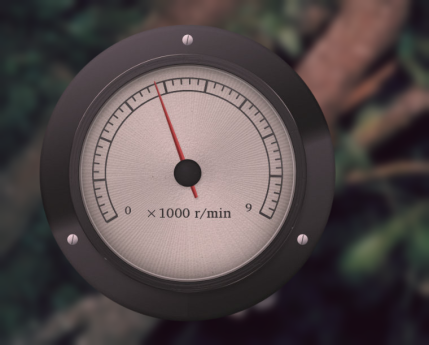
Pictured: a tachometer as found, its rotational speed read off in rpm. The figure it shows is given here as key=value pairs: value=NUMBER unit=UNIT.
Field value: value=3800 unit=rpm
